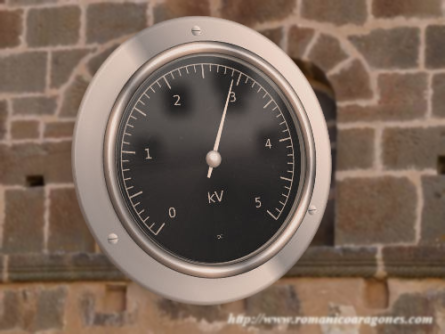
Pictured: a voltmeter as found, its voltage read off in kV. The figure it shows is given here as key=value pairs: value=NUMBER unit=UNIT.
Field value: value=2.9 unit=kV
